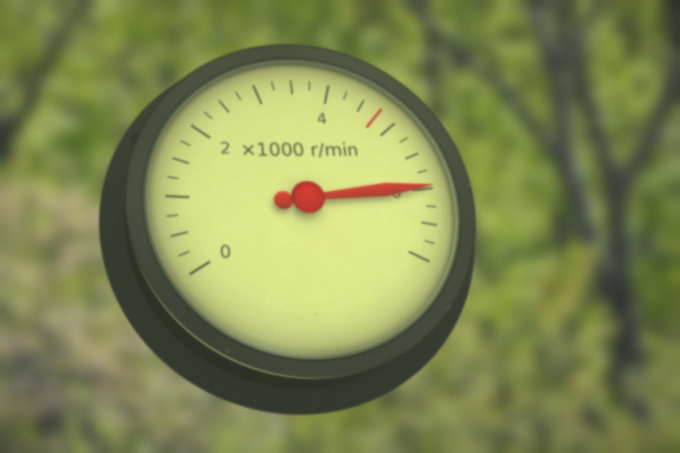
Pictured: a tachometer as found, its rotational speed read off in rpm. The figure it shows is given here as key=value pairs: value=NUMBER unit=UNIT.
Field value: value=6000 unit=rpm
